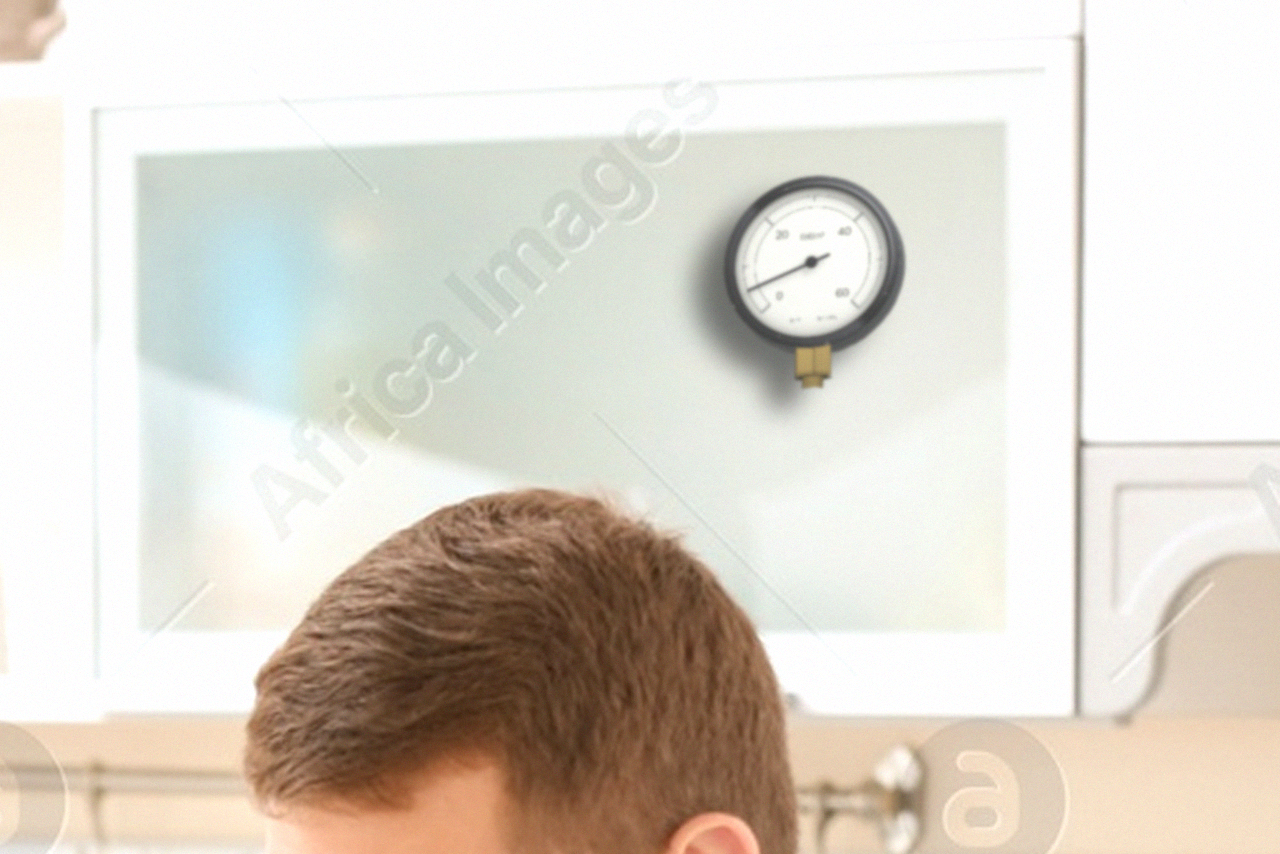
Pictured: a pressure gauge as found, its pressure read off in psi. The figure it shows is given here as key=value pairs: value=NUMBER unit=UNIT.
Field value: value=5 unit=psi
